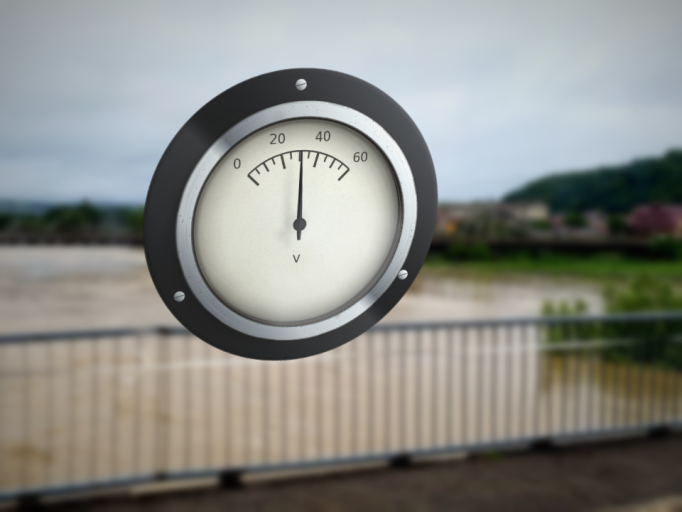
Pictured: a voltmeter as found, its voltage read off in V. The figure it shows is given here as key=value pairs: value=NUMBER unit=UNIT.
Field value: value=30 unit=V
